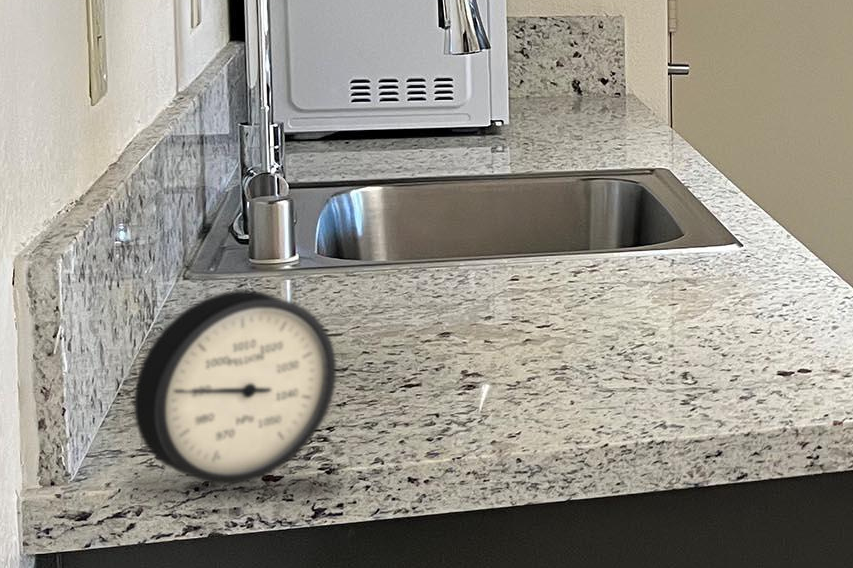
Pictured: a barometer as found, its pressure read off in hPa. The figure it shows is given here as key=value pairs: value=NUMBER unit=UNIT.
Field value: value=990 unit=hPa
